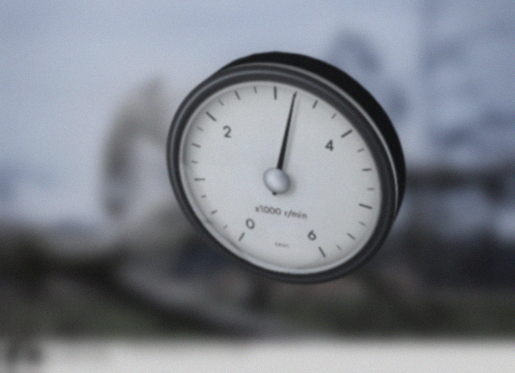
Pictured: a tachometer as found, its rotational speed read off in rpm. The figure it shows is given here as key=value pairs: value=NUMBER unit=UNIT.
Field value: value=3250 unit=rpm
